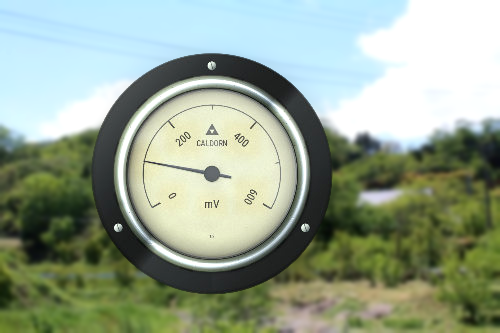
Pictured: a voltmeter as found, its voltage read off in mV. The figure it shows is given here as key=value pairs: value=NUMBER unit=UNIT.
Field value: value=100 unit=mV
